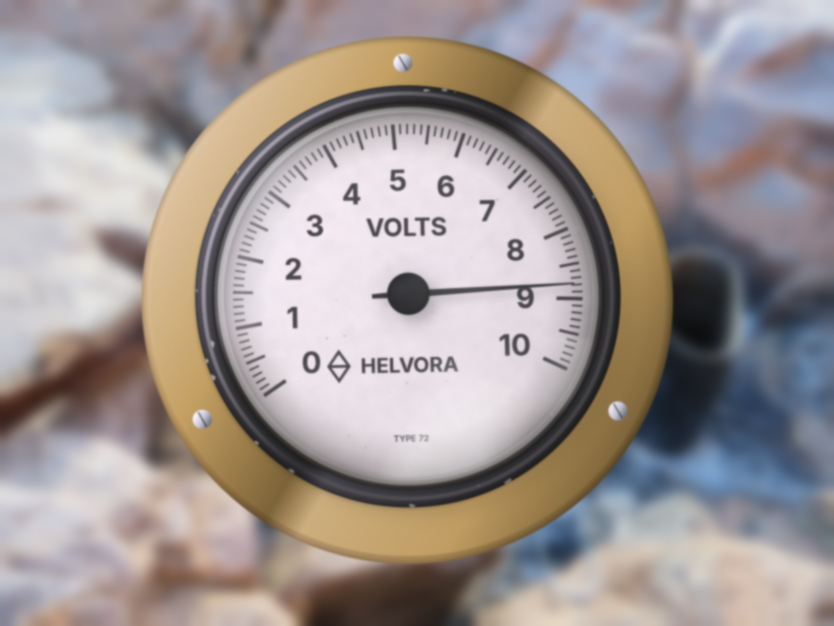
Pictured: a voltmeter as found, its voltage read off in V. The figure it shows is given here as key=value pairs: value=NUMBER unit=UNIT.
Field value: value=8.8 unit=V
